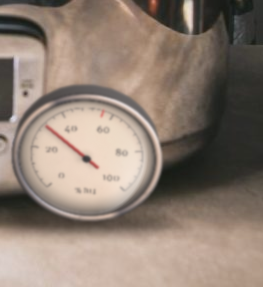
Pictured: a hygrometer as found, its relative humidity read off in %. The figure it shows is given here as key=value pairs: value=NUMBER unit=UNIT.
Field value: value=32 unit=%
